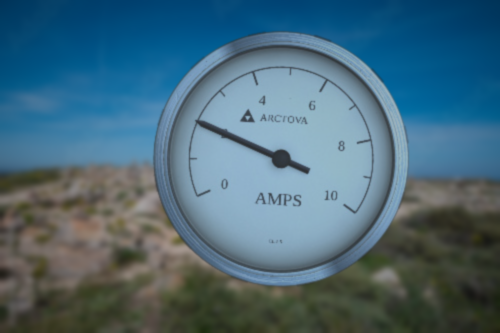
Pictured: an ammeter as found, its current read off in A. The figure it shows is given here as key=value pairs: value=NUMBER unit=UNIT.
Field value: value=2 unit=A
